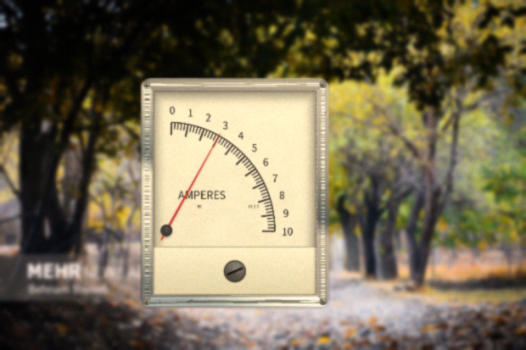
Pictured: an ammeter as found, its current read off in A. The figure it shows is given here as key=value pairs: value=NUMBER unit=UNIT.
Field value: value=3 unit=A
